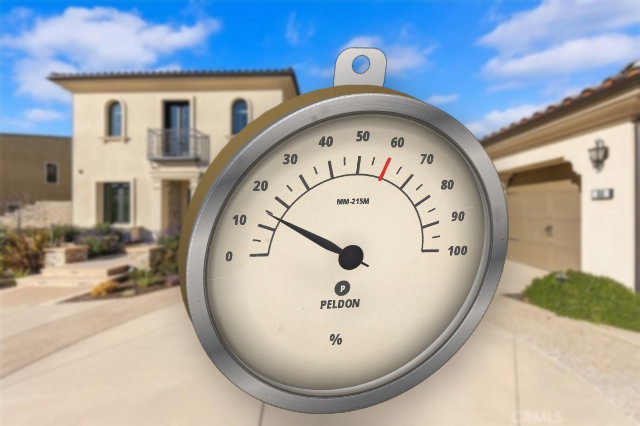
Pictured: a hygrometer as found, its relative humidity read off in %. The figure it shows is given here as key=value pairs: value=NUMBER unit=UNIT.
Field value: value=15 unit=%
